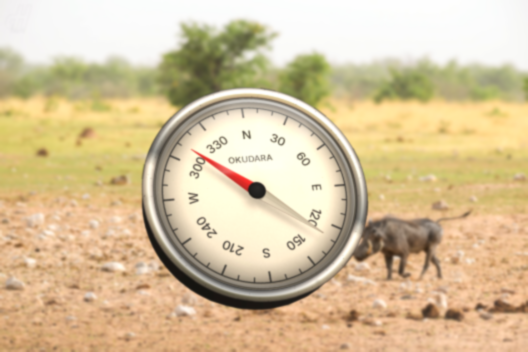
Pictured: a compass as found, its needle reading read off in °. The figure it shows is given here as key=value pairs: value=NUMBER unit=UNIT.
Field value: value=310 unit=°
